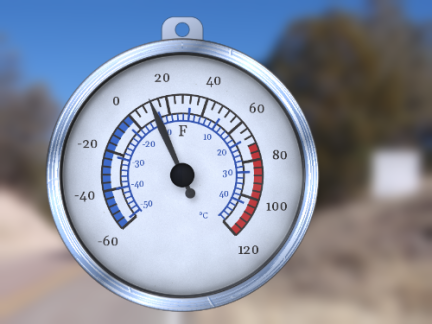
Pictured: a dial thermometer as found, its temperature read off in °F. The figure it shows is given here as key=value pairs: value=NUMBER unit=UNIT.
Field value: value=12 unit=°F
